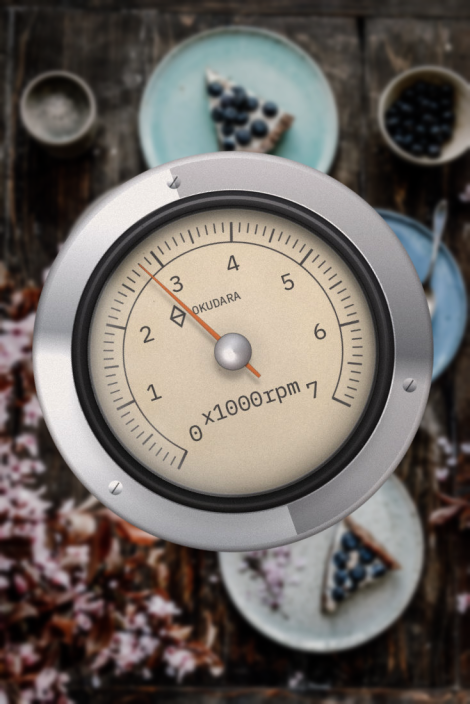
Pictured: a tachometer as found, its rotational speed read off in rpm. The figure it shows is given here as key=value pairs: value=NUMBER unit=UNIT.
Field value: value=2800 unit=rpm
